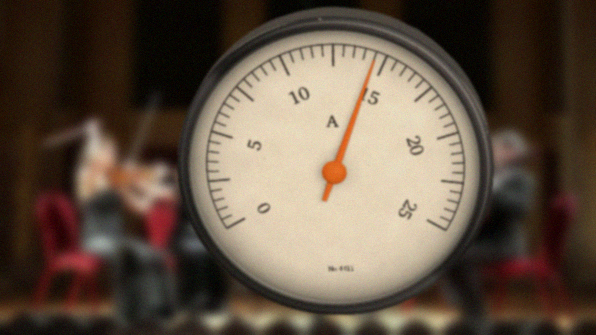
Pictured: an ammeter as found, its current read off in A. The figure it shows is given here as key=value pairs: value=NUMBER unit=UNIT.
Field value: value=14.5 unit=A
